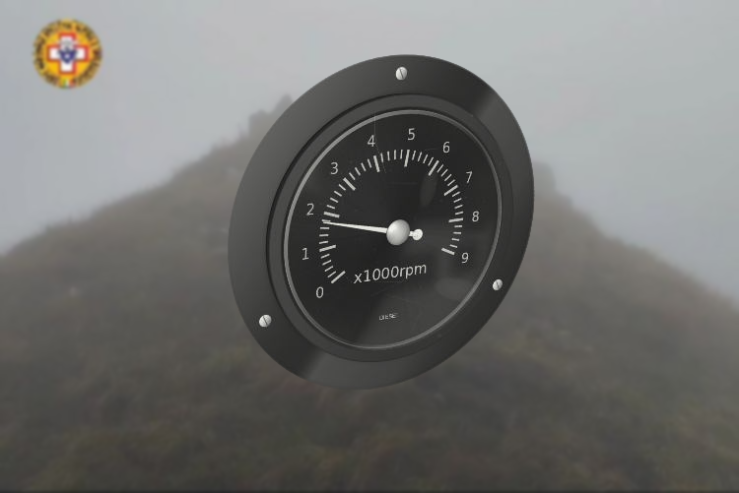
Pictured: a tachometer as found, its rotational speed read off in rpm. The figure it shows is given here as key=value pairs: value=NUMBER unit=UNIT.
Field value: value=1800 unit=rpm
